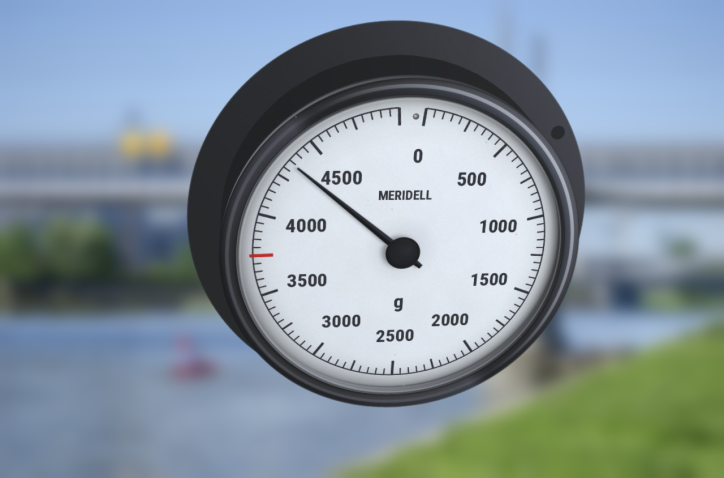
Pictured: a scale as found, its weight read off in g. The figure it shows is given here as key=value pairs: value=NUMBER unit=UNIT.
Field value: value=4350 unit=g
